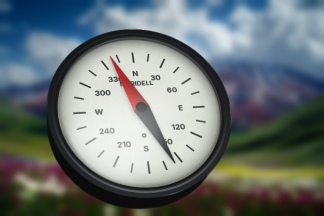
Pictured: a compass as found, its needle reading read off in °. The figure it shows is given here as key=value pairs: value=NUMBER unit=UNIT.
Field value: value=337.5 unit=°
